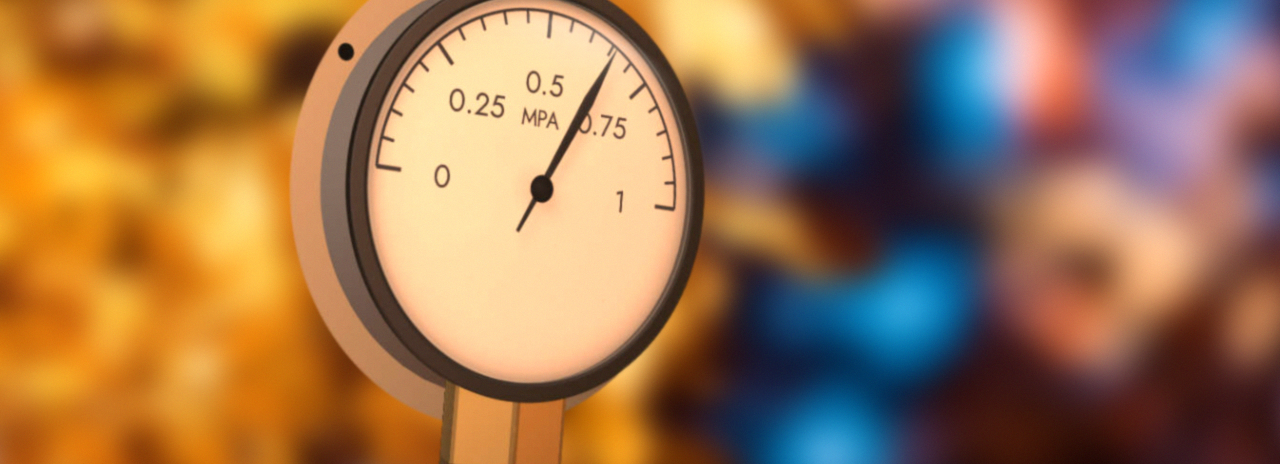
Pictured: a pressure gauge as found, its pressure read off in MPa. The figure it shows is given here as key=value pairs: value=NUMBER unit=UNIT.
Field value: value=0.65 unit=MPa
